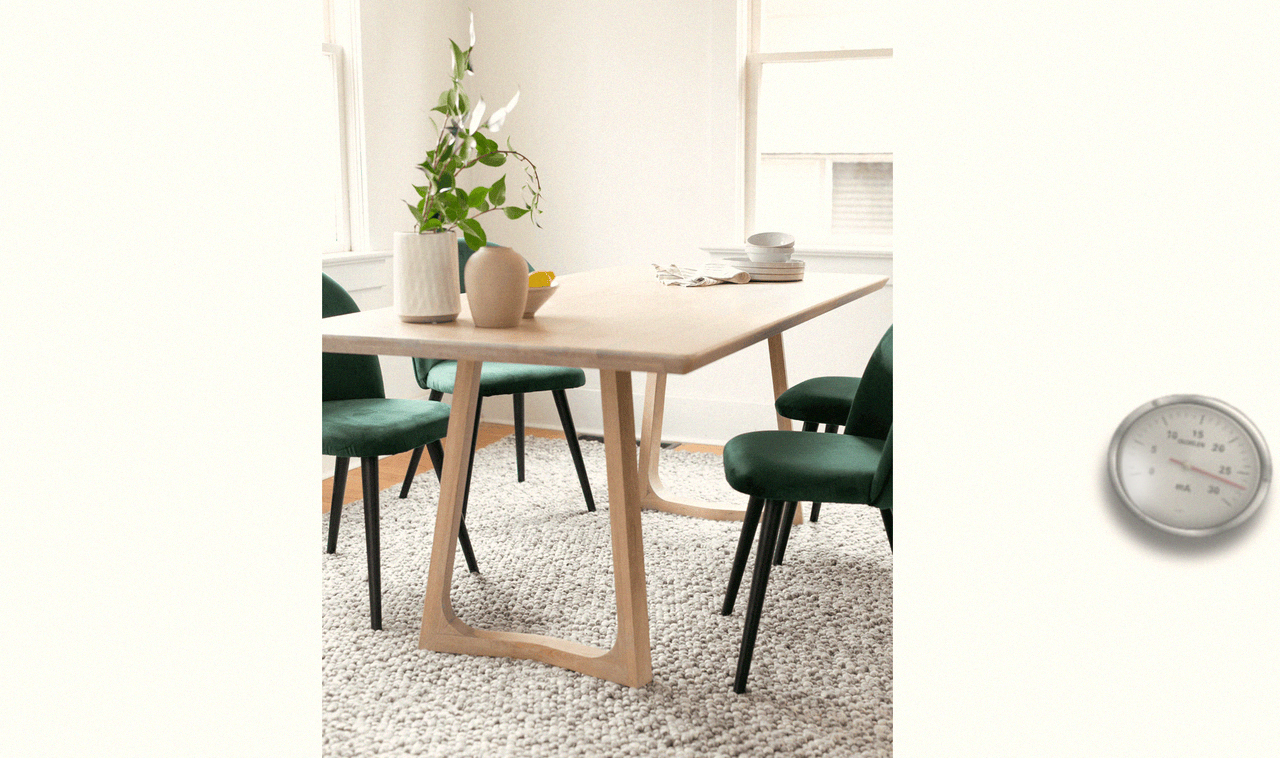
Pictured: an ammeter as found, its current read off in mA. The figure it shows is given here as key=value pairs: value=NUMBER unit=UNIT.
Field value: value=27 unit=mA
